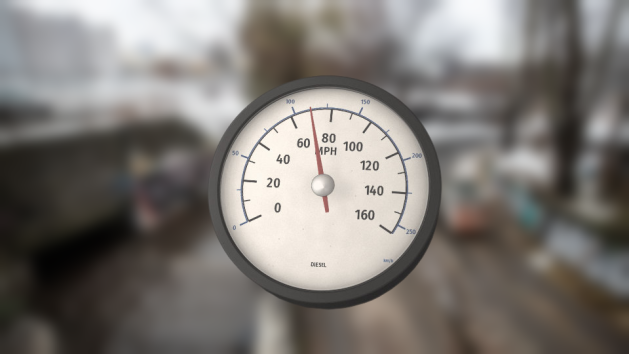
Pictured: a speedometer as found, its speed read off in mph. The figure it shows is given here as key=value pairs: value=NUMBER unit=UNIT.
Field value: value=70 unit=mph
